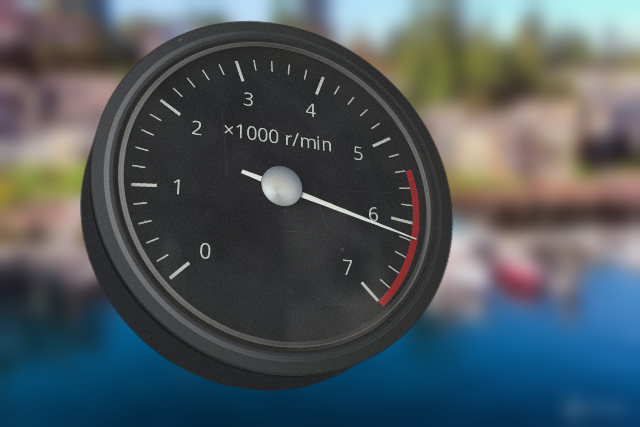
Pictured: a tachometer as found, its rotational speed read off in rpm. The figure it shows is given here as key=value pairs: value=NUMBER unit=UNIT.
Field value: value=6200 unit=rpm
